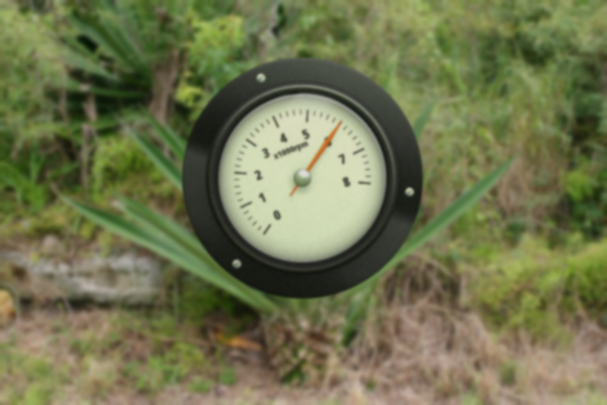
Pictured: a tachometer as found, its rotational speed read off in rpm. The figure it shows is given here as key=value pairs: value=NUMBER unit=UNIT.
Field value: value=6000 unit=rpm
